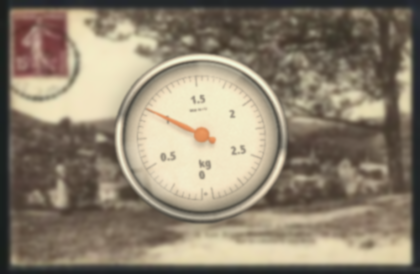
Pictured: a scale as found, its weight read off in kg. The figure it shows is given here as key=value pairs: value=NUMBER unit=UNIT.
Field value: value=1 unit=kg
